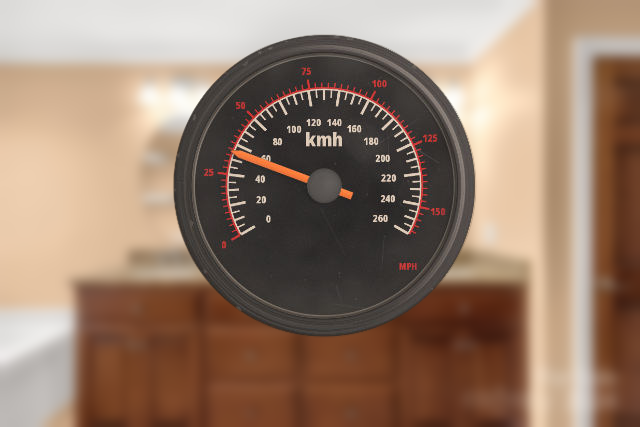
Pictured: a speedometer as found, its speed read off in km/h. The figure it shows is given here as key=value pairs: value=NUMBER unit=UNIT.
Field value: value=55 unit=km/h
